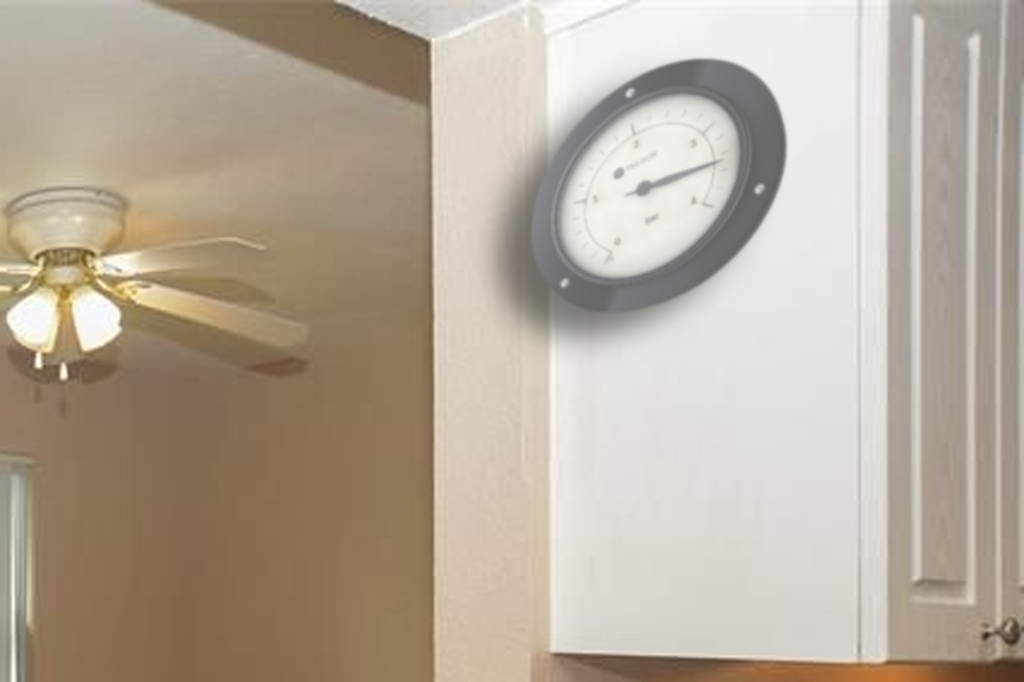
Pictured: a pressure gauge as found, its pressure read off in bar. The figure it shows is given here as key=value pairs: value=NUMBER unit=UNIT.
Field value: value=3.5 unit=bar
